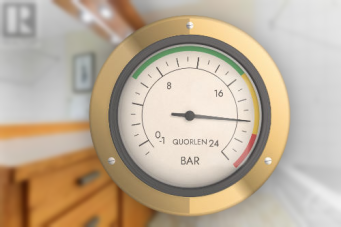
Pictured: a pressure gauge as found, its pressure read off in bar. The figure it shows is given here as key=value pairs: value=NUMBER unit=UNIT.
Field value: value=20 unit=bar
